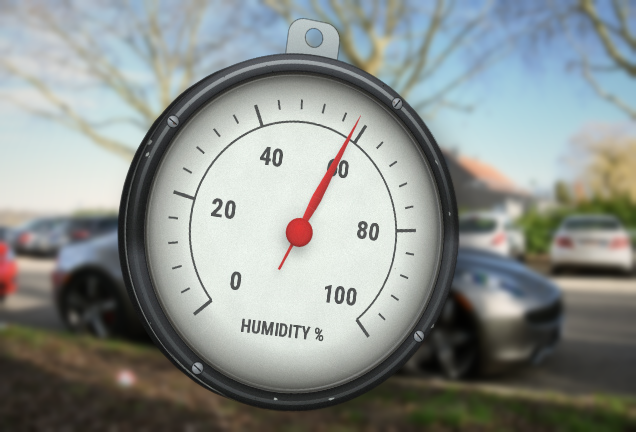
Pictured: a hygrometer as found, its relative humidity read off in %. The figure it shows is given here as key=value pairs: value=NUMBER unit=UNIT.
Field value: value=58 unit=%
